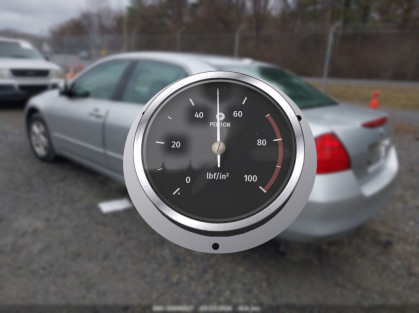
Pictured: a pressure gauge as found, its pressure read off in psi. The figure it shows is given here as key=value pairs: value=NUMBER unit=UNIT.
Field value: value=50 unit=psi
